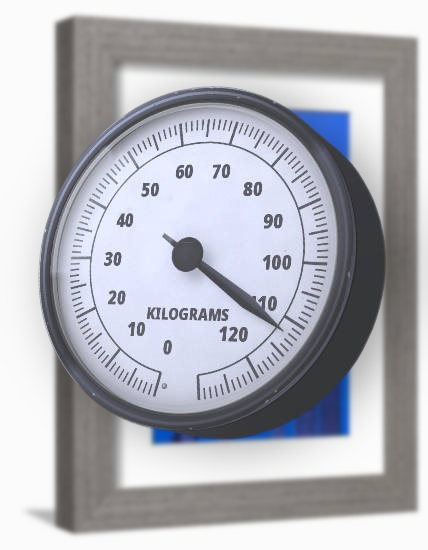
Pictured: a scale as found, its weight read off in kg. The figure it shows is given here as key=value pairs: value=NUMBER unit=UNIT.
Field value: value=112 unit=kg
